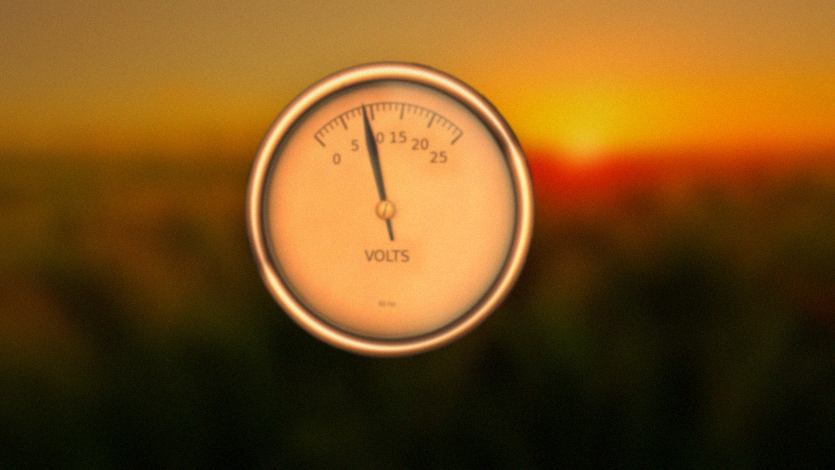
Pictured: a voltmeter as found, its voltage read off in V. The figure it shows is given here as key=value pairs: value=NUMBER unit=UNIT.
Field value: value=9 unit=V
